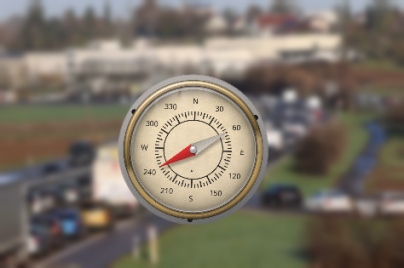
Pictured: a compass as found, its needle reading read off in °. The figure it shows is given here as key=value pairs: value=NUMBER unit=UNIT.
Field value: value=240 unit=°
